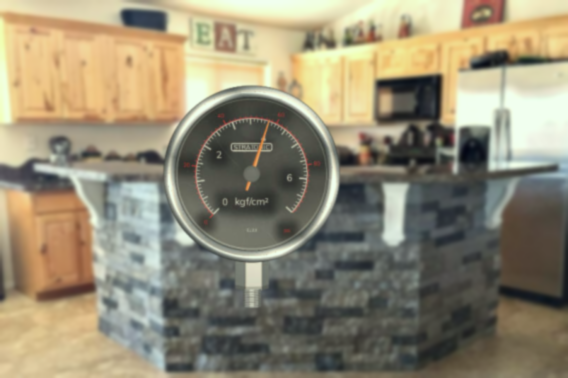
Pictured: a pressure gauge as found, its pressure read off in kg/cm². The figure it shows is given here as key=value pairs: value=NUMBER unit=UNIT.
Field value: value=4 unit=kg/cm²
